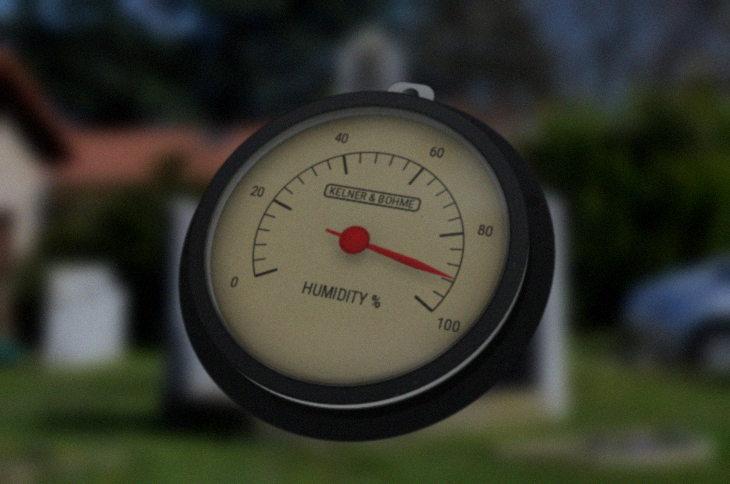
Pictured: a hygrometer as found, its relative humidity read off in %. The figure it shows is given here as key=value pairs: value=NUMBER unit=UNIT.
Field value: value=92 unit=%
